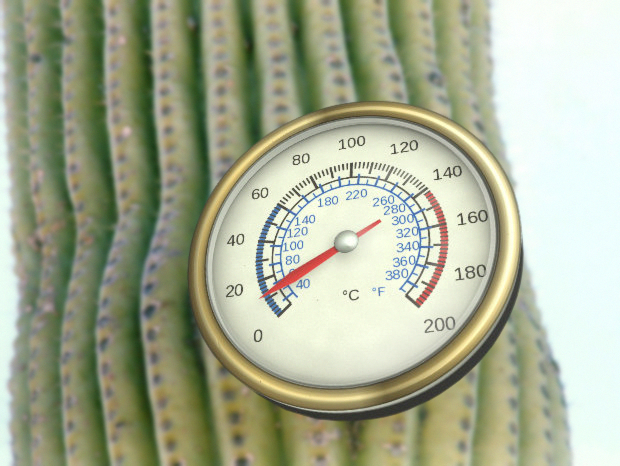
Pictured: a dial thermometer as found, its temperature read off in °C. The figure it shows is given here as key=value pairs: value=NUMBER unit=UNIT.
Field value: value=10 unit=°C
